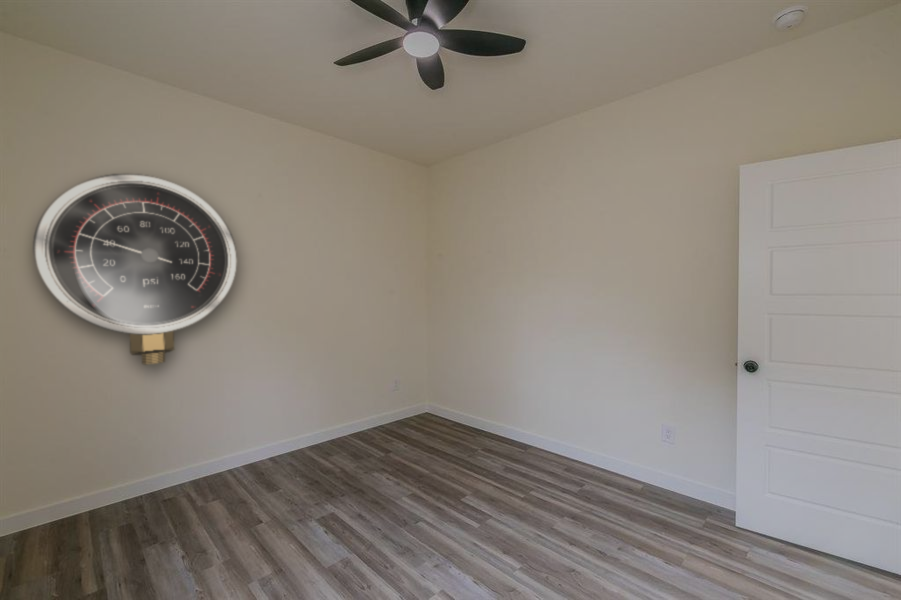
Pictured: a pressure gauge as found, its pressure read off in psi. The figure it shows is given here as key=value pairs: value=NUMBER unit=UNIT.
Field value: value=40 unit=psi
